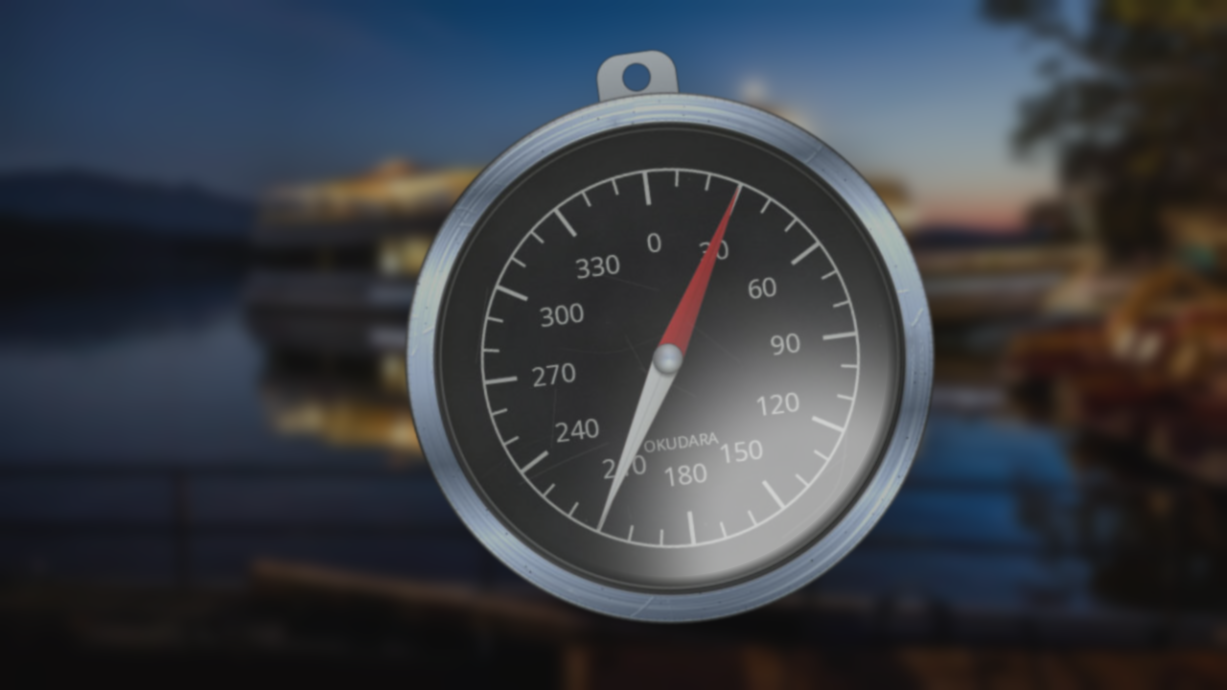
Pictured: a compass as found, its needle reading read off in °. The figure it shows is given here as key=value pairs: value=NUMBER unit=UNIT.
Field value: value=30 unit=°
